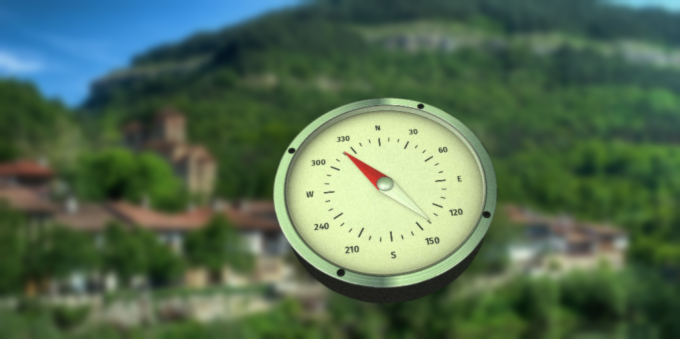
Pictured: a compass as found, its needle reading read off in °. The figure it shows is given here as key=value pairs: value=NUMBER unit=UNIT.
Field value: value=320 unit=°
